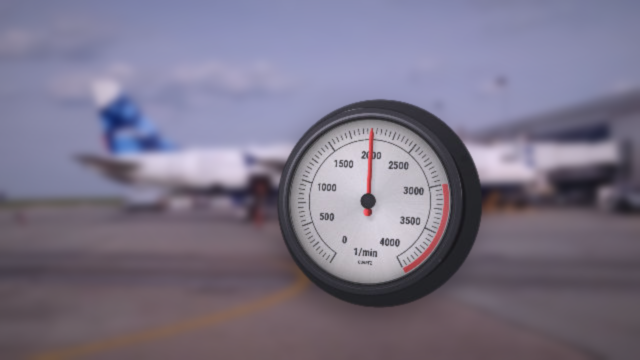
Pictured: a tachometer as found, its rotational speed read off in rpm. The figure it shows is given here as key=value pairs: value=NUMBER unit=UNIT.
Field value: value=2000 unit=rpm
